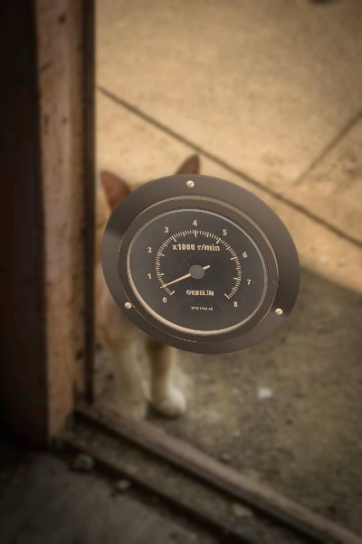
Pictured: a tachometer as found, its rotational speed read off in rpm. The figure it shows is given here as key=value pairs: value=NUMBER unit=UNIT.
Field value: value=500 unit=rpm
